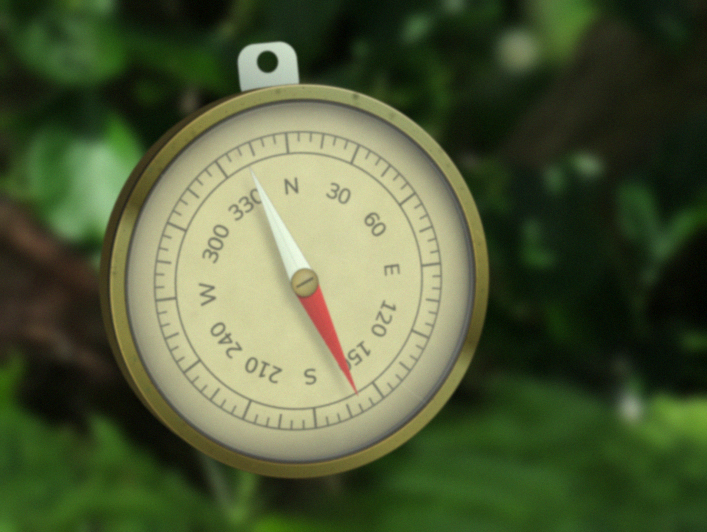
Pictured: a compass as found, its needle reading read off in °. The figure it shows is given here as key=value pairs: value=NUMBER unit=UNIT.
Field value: value=160 unit=°
